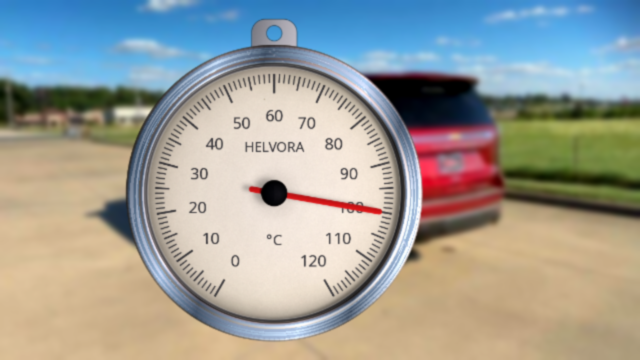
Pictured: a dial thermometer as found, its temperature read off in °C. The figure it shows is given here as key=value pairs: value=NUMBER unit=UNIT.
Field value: value=100 unit=°C
